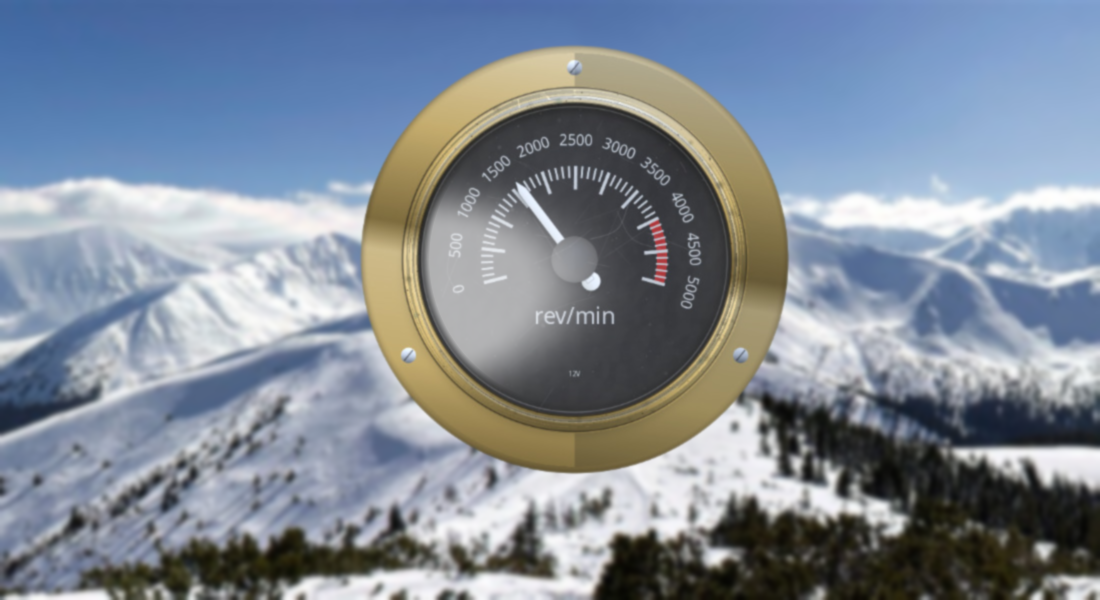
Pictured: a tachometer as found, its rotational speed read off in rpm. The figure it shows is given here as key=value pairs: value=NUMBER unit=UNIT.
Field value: value=1600 unit=rpm
